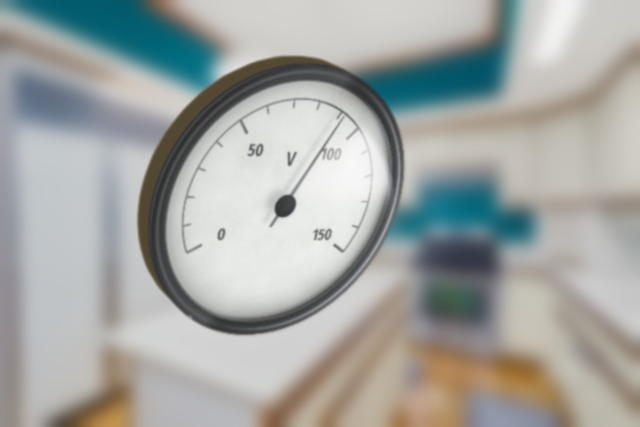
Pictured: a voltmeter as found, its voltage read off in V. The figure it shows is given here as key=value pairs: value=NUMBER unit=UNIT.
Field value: value=90 unit=V
